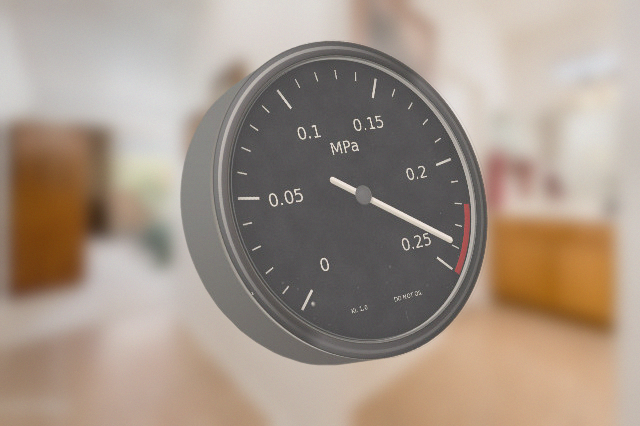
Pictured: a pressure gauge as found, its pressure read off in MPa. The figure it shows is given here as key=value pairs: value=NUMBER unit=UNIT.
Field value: value=0.24 unit=MPa
